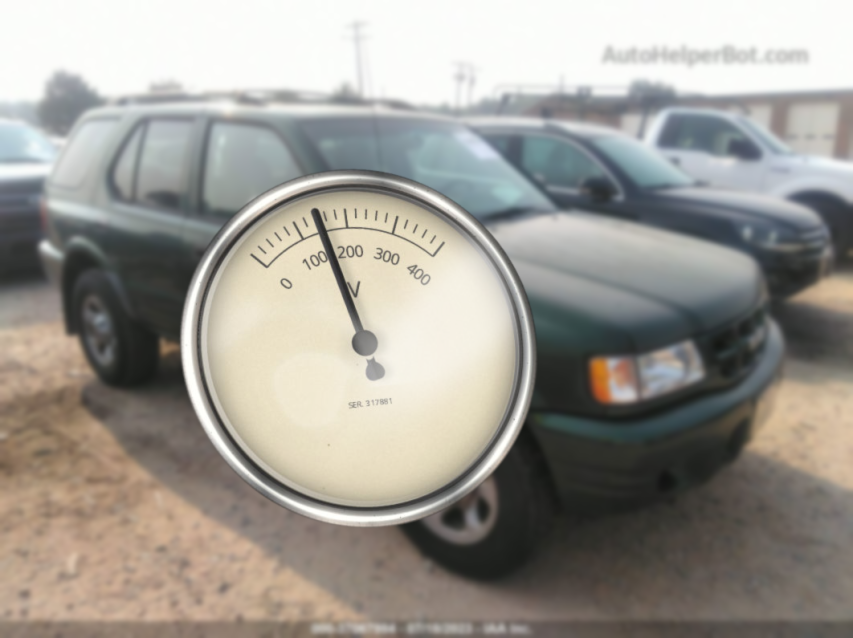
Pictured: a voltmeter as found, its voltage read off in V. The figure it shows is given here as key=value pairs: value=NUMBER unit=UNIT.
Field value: value=140 unit=V
